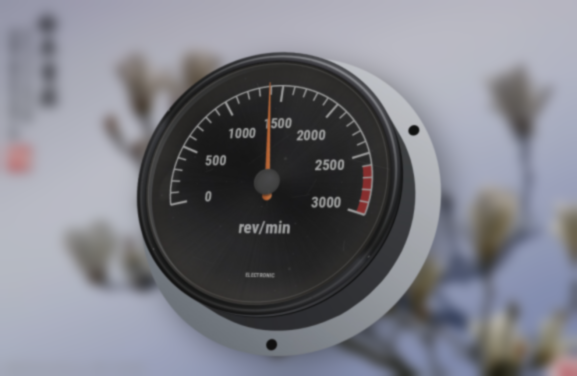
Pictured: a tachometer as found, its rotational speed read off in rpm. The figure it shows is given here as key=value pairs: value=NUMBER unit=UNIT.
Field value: value=1400 unit=rpm
